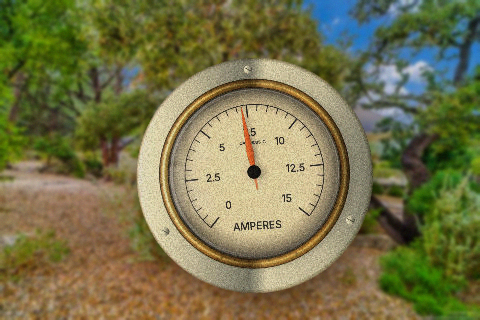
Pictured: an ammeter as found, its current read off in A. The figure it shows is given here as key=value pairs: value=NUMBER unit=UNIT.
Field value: value=7.25 unit=A
